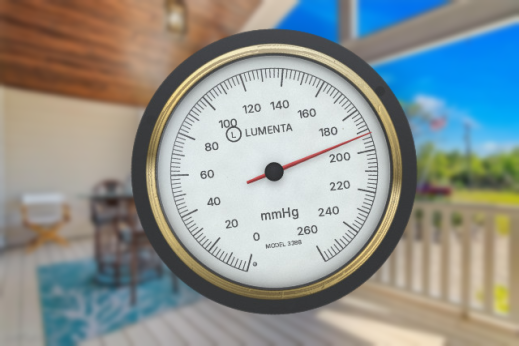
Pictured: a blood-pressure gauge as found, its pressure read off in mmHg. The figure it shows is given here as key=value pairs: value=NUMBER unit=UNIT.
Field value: value=192 unit=mmHg
